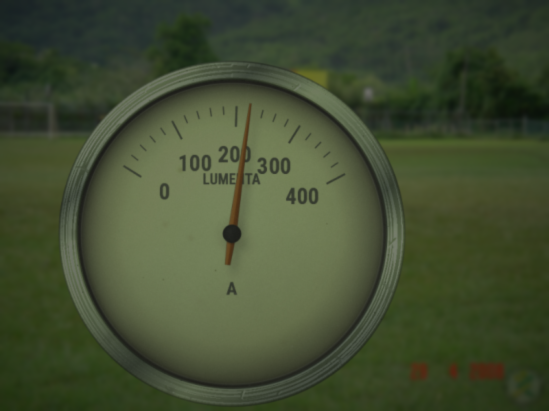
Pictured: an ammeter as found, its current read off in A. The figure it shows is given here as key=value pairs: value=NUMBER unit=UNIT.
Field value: value=220 unit=A
